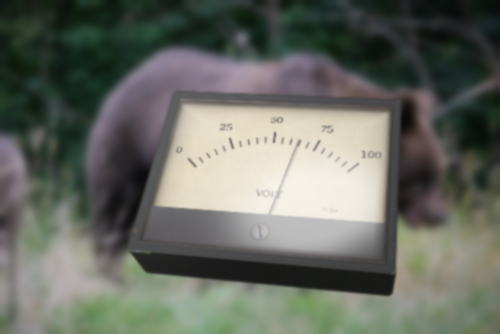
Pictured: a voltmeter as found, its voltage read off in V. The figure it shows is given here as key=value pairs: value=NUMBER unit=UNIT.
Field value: value=65 unit=V
